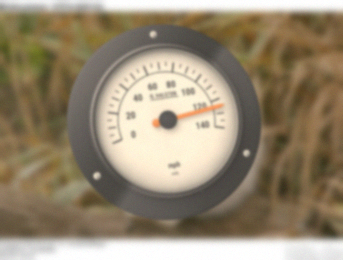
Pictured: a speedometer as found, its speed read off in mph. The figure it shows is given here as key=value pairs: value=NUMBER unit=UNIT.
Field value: value=125 unit=mph
